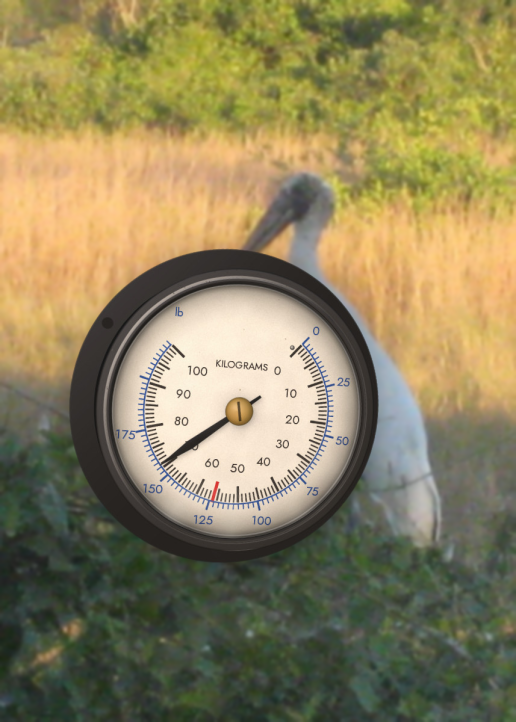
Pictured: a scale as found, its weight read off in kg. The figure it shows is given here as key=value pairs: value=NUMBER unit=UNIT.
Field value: value=71 unit=kg
